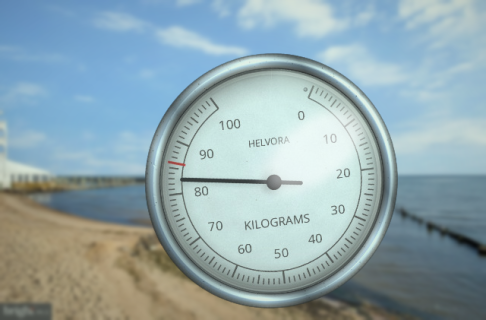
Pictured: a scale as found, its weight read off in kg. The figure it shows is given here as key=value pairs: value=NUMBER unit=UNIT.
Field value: value=83 unit=kg
